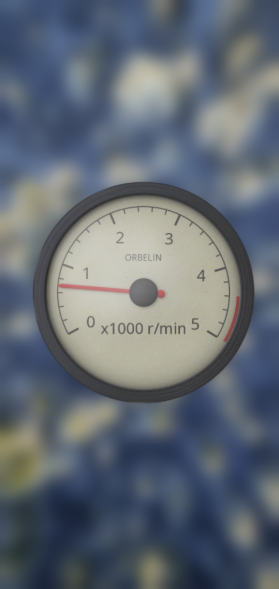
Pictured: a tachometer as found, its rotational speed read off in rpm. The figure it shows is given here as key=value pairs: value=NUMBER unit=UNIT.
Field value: value=700 unit=rpm
